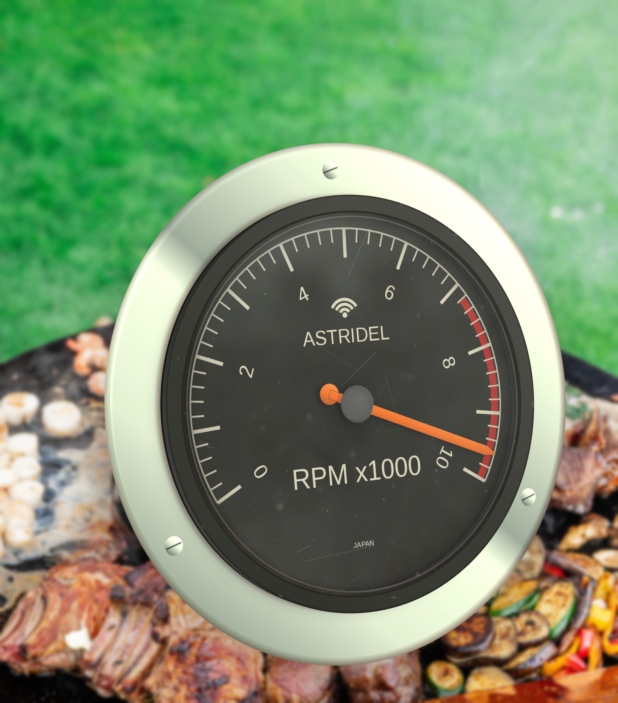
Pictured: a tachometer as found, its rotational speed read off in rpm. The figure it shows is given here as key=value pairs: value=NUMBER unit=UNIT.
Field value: value=9600 unit=rpm
